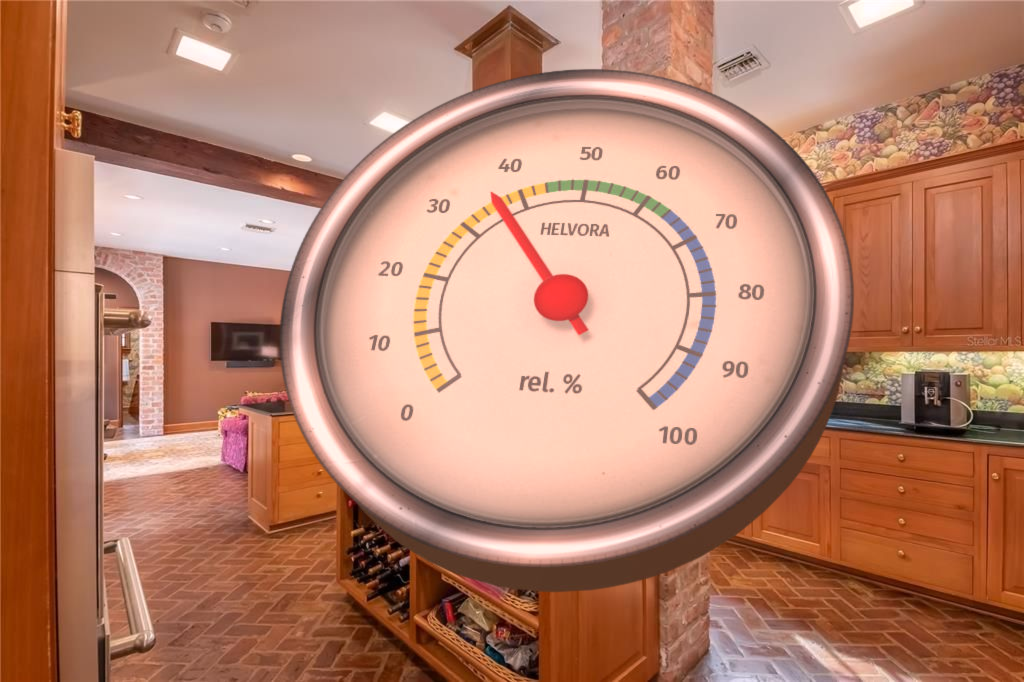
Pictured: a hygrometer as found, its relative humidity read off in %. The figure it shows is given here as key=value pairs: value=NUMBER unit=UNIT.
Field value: value=36 unit=%
